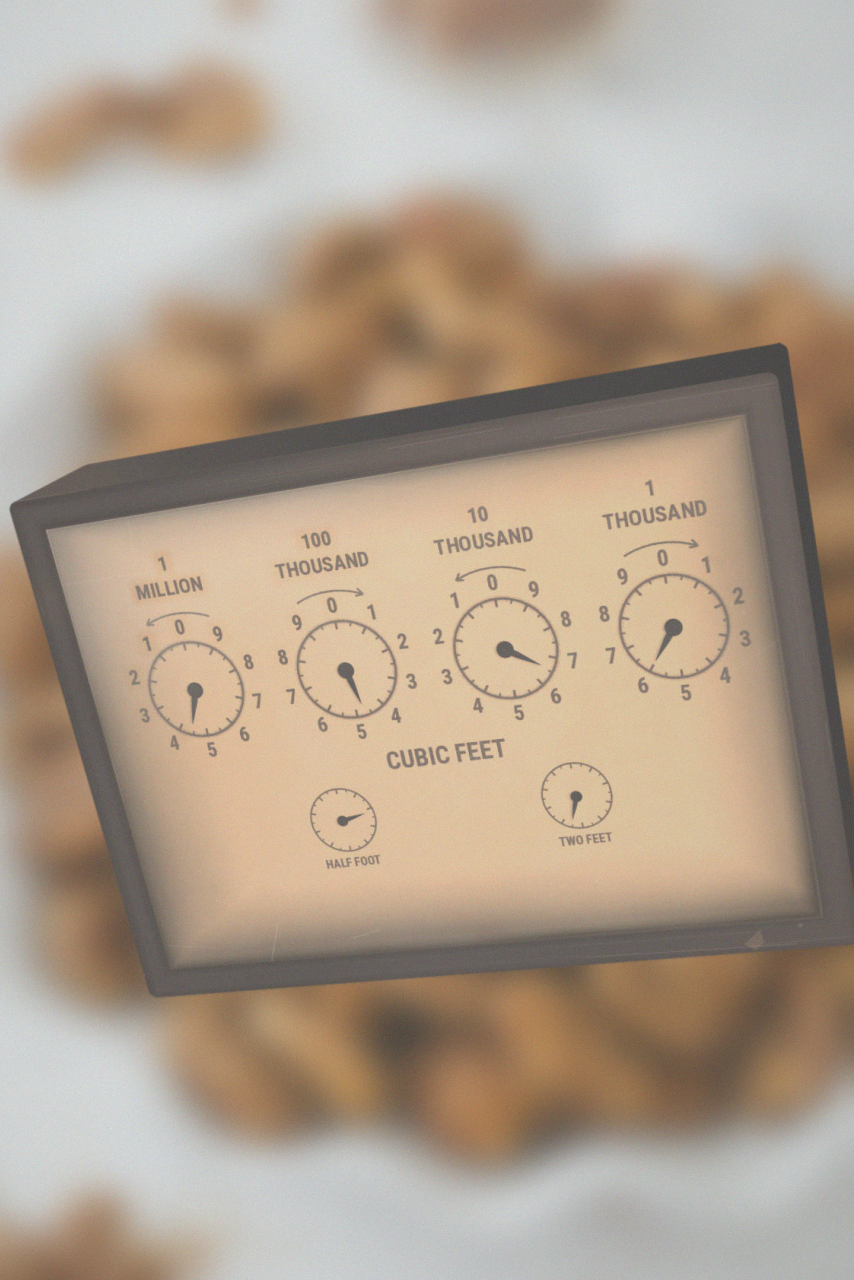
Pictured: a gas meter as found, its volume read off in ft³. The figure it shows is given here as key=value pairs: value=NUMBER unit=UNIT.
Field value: value=446600 unit=ft³
